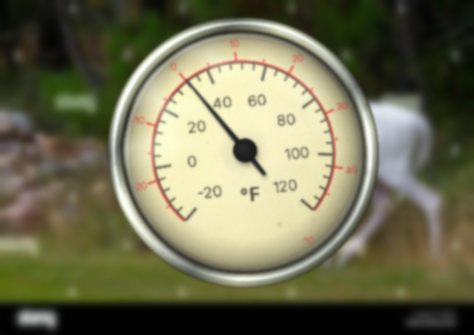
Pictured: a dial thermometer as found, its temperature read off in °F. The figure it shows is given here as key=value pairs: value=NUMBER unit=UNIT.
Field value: value=32 unit=°F
